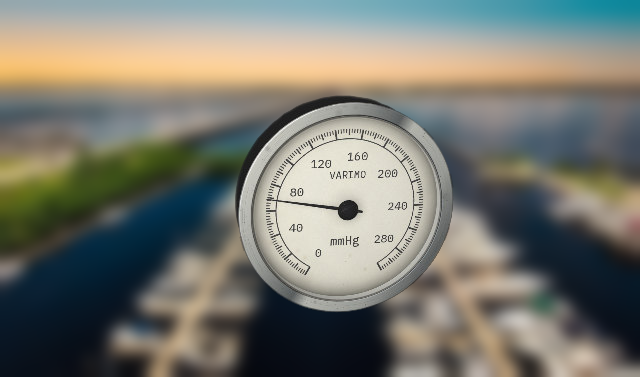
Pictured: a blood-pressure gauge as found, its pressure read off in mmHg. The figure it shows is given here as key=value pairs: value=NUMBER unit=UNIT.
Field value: value=70 unit=mmHg
